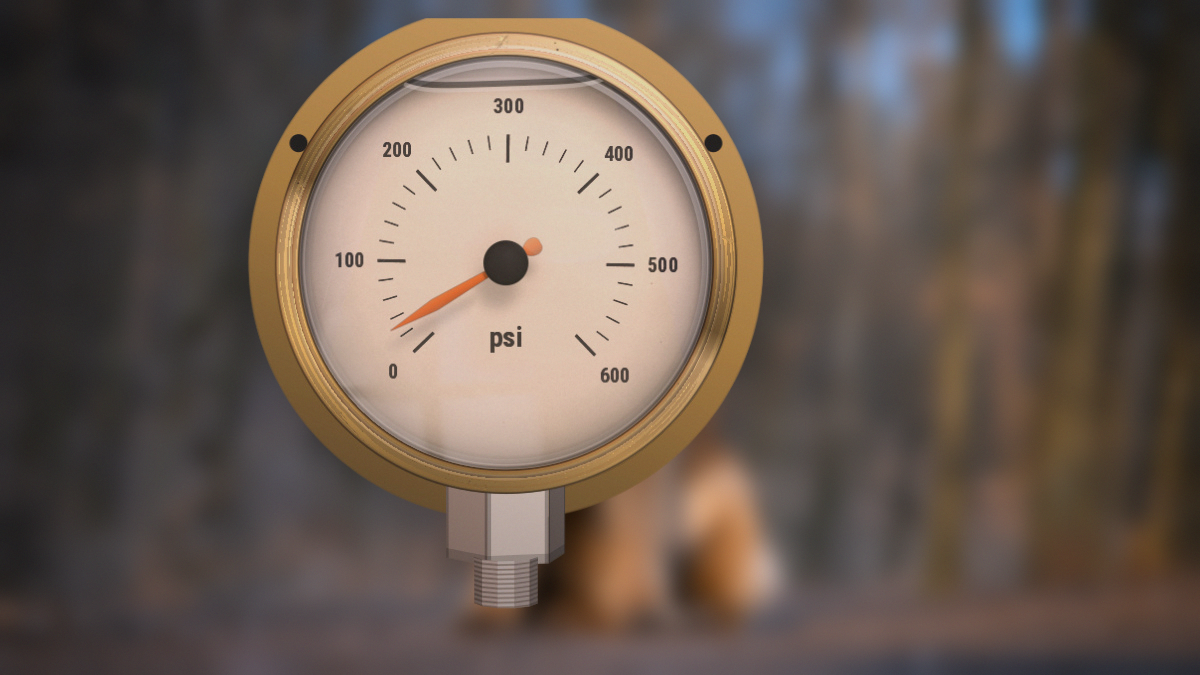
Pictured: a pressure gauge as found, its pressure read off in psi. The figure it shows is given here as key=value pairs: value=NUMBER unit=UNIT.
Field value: value=30 unit=psi
